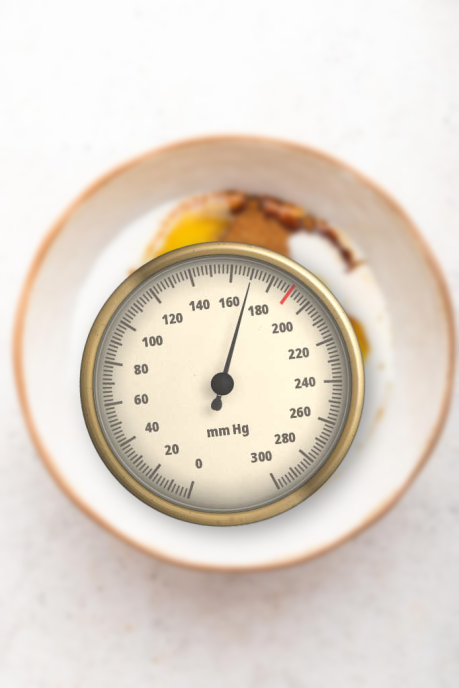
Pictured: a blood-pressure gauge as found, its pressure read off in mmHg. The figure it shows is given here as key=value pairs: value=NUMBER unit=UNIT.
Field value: value=170 unit=mmHg
